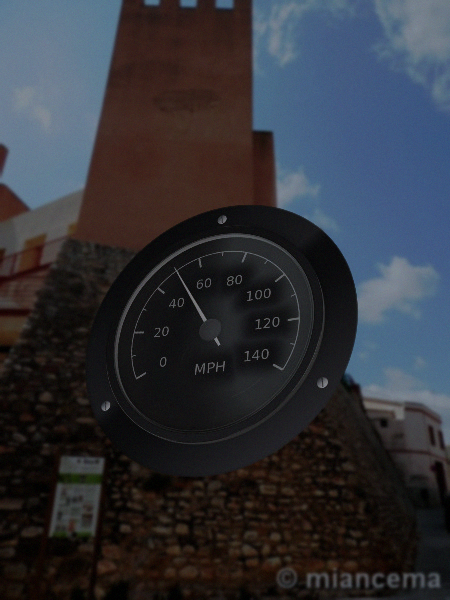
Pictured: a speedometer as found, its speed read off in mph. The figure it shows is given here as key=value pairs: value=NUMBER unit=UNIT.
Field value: value=50 unit=mph
